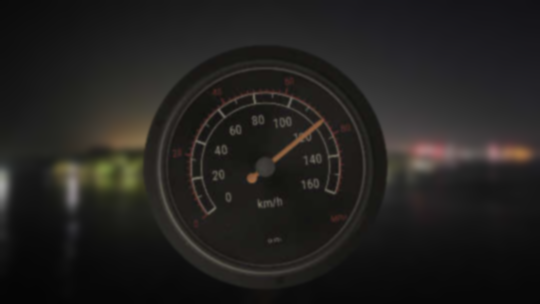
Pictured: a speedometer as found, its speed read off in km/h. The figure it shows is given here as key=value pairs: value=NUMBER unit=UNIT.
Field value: value=120 unit=km/h
